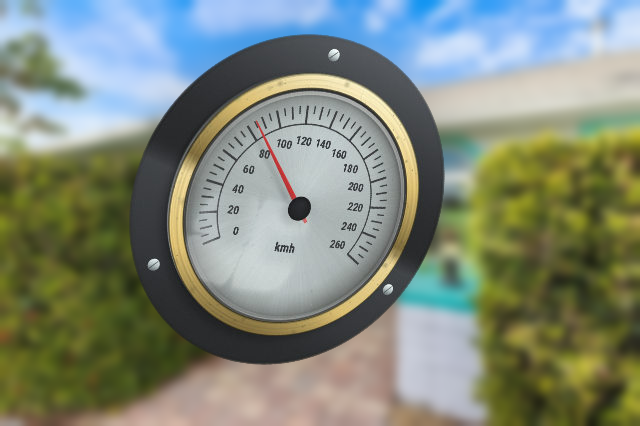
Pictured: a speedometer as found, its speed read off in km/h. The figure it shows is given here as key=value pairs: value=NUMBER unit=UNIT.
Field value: value=85 unit=km/h
